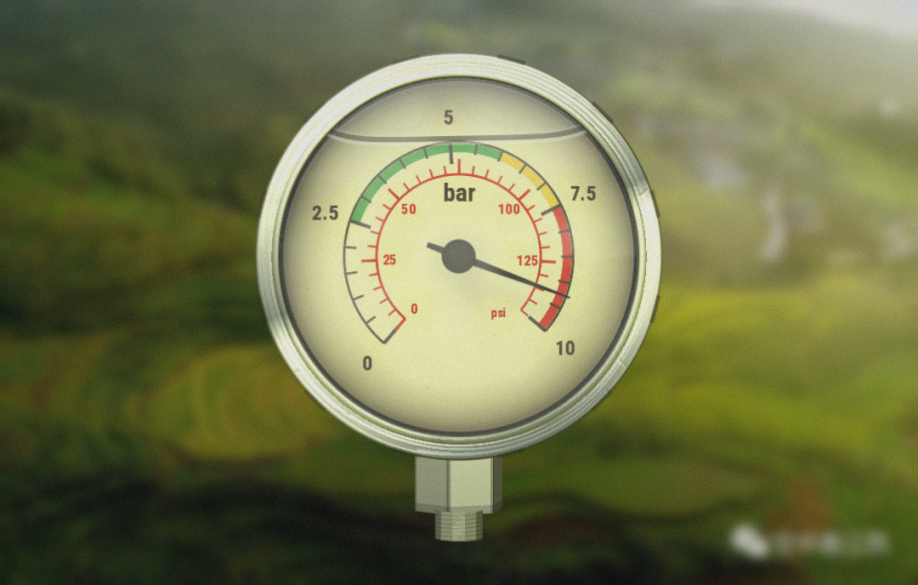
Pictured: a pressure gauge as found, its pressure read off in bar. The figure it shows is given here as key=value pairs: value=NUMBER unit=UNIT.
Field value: value=9.25 unit=bar
